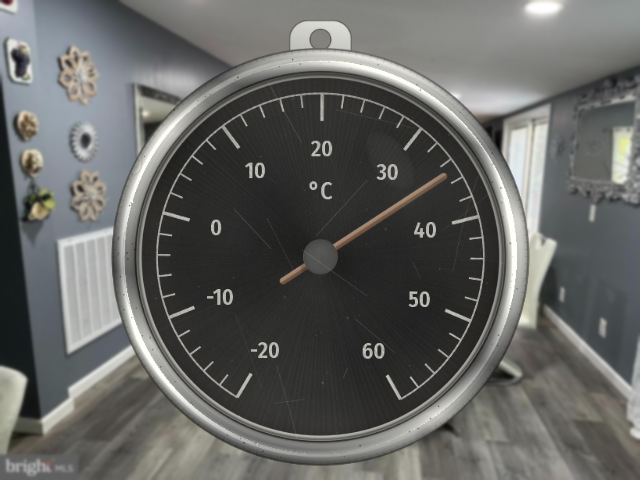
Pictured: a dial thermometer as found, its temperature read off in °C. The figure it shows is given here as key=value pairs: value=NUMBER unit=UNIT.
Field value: value=35 unit=°C
